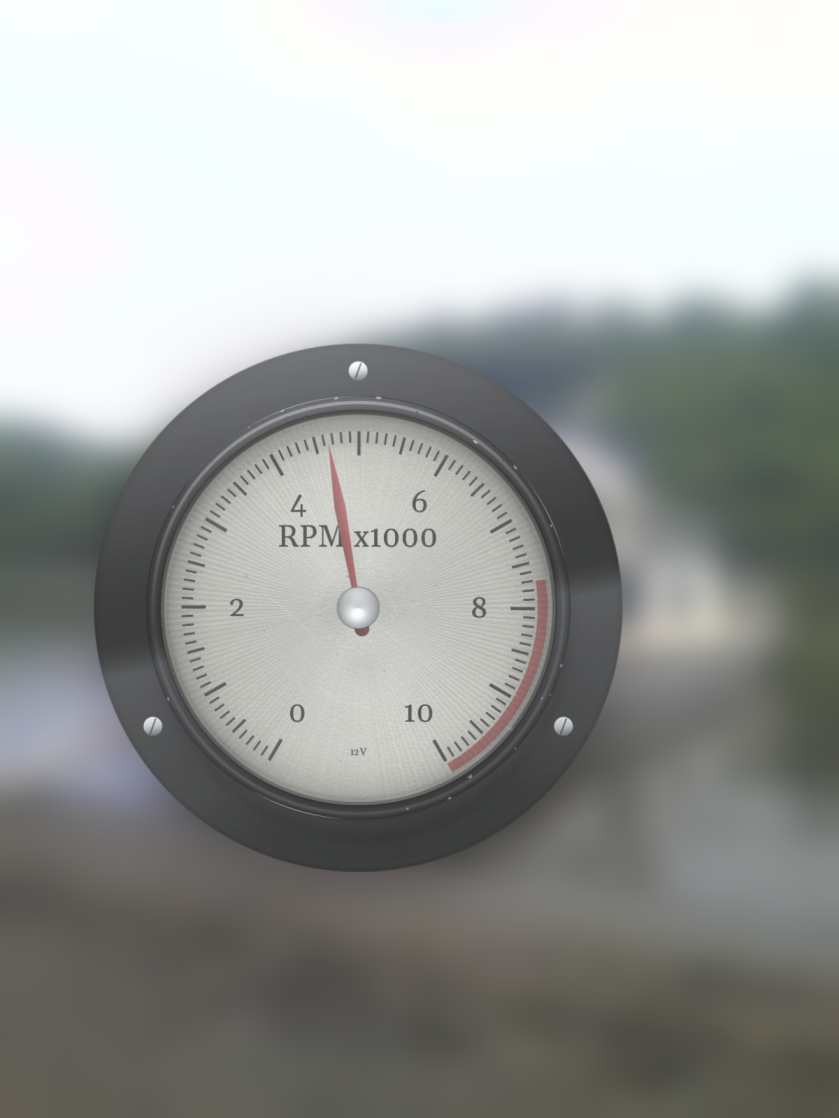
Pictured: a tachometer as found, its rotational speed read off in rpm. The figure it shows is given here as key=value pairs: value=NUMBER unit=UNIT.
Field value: value=4650 unit=rpm
